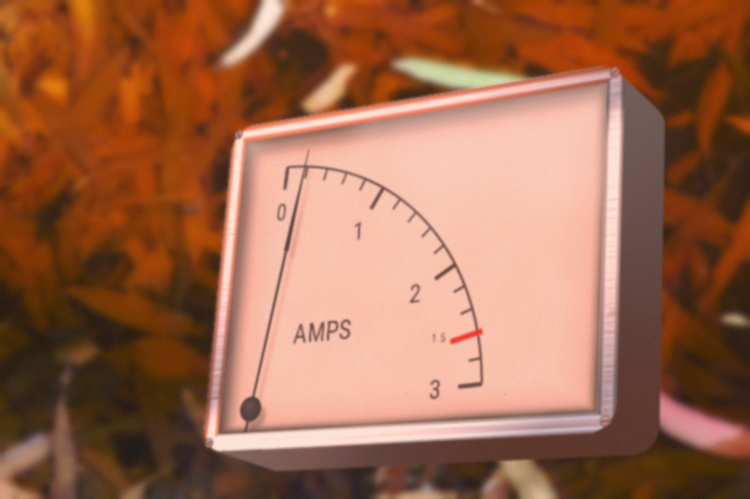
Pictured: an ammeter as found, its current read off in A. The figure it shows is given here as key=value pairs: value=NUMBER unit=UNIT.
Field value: value=0.2 unit=A
